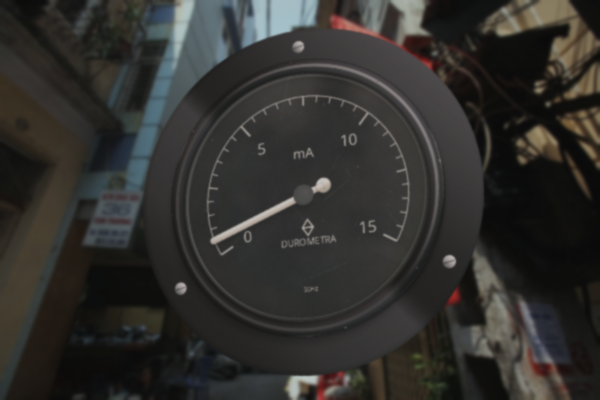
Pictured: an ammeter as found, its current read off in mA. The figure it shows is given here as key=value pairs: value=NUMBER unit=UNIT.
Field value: value=0.5 unit=mA
